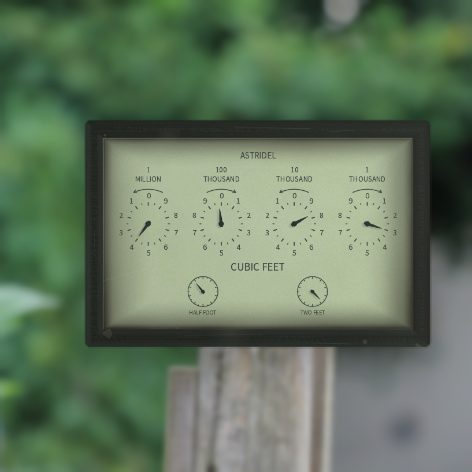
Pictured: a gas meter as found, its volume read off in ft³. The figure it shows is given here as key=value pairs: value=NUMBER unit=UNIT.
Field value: value=398300 unit=ft³
